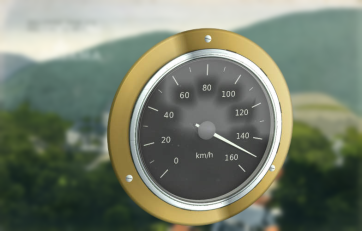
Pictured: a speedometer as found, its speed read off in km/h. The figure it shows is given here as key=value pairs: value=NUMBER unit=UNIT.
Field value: value=150 unit=km/h
